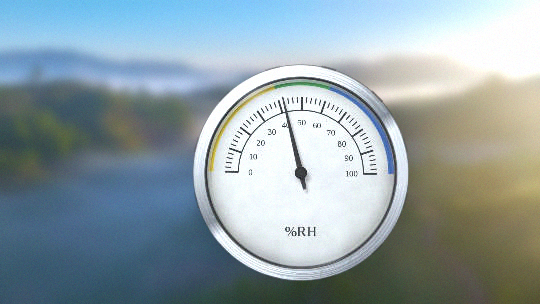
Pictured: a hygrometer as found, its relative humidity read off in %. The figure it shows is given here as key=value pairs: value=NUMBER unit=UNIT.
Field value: value=42 unit=%
